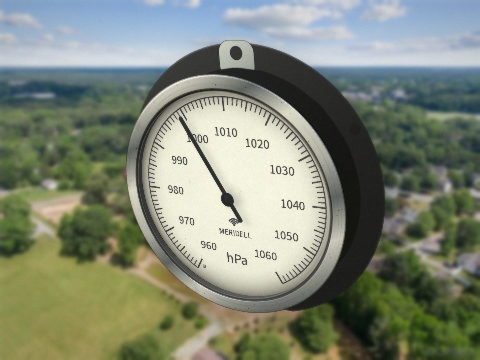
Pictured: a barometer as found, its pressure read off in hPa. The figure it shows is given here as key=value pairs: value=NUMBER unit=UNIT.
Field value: value=1000 unit=hPa
